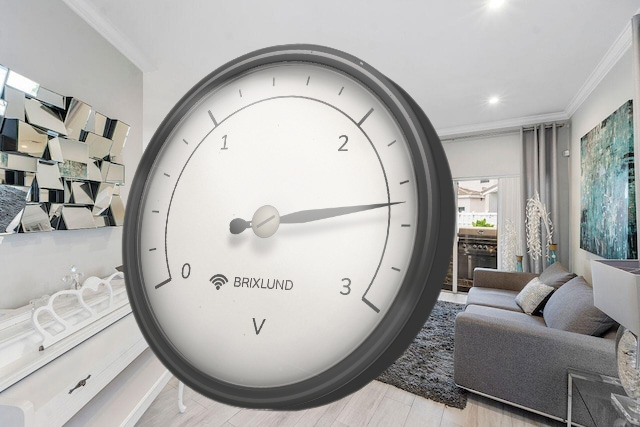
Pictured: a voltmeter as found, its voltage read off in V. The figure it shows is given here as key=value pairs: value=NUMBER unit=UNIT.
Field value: value=2.5 unit=V
